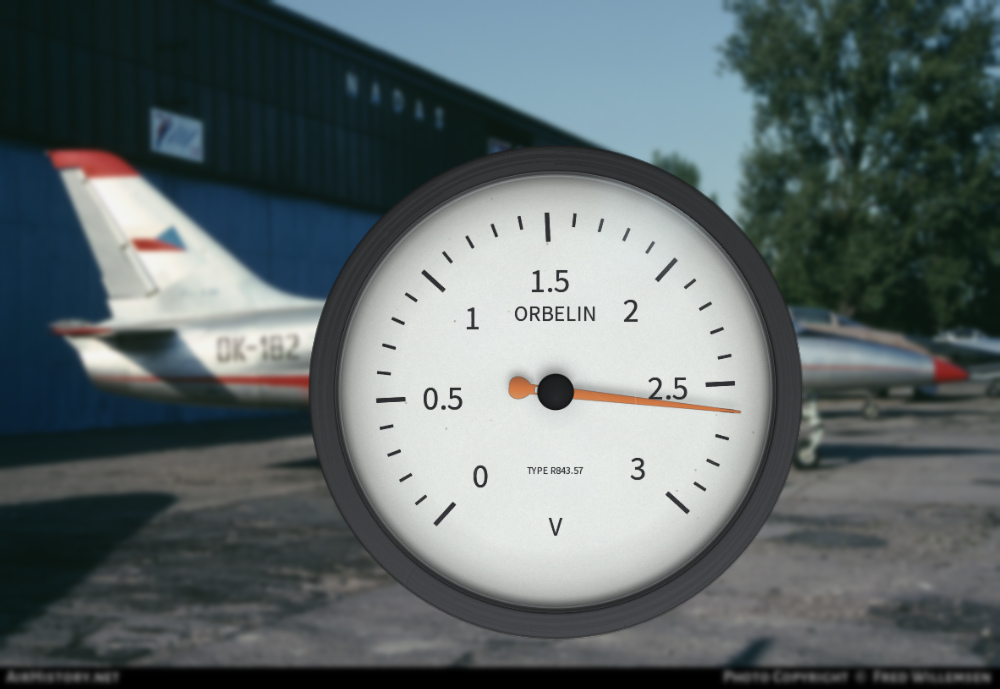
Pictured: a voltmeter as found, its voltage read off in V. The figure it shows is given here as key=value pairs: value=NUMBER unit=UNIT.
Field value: value=2.6 unit=V
